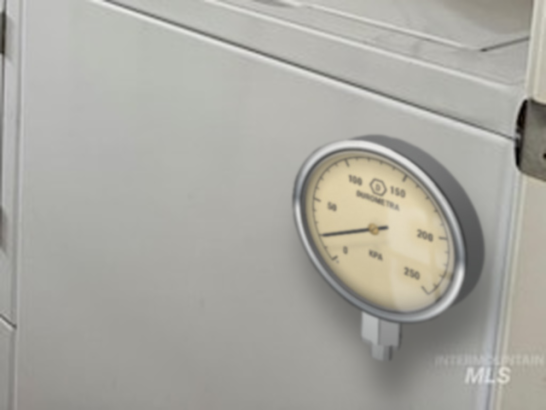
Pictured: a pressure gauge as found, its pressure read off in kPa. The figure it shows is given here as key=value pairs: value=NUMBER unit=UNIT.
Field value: value=20 unit=kPa
